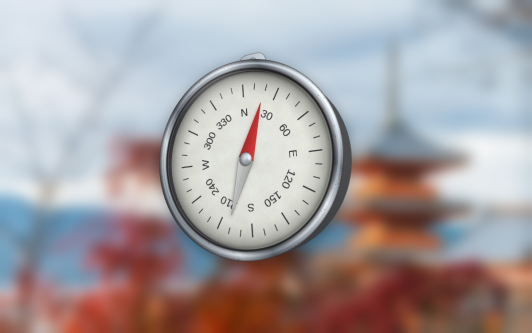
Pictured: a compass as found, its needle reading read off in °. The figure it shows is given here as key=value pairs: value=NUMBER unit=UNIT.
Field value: value=20 unit=°
